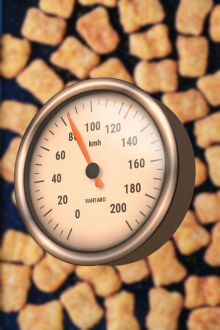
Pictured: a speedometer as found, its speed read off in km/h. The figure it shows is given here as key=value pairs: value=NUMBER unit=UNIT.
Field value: value=85 unit=km/h
